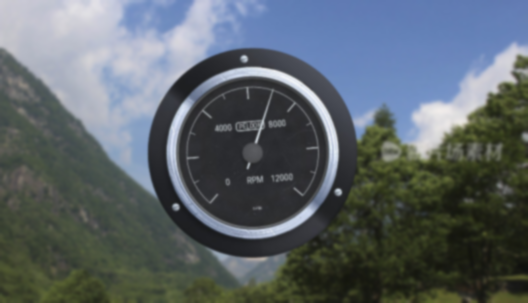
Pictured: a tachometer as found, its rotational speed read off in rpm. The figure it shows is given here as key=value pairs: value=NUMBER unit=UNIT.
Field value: value=7000 unit=rpm
